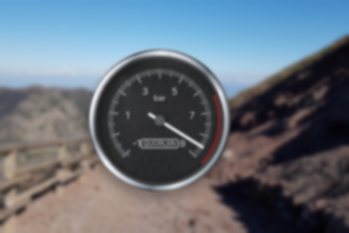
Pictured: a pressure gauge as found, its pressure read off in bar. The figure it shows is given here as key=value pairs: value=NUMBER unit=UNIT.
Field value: value=8.5 unit=bar
